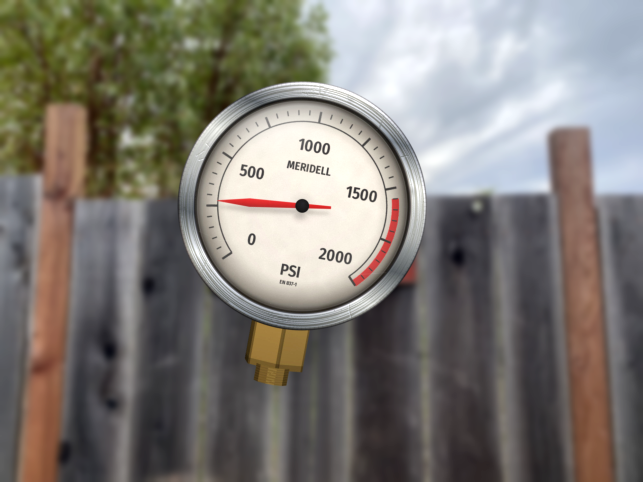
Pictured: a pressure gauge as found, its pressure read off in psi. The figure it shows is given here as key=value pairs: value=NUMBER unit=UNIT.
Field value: value=275 unit=psi
